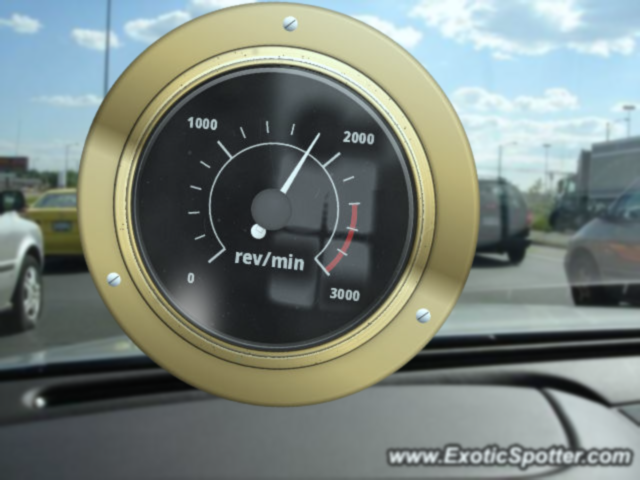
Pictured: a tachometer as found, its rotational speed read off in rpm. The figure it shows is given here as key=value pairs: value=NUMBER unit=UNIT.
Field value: value=1800 unit=rpm
